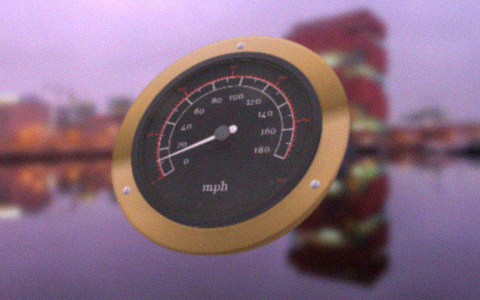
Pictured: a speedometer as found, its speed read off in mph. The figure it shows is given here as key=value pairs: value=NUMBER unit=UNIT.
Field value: value=10 unit=mph
